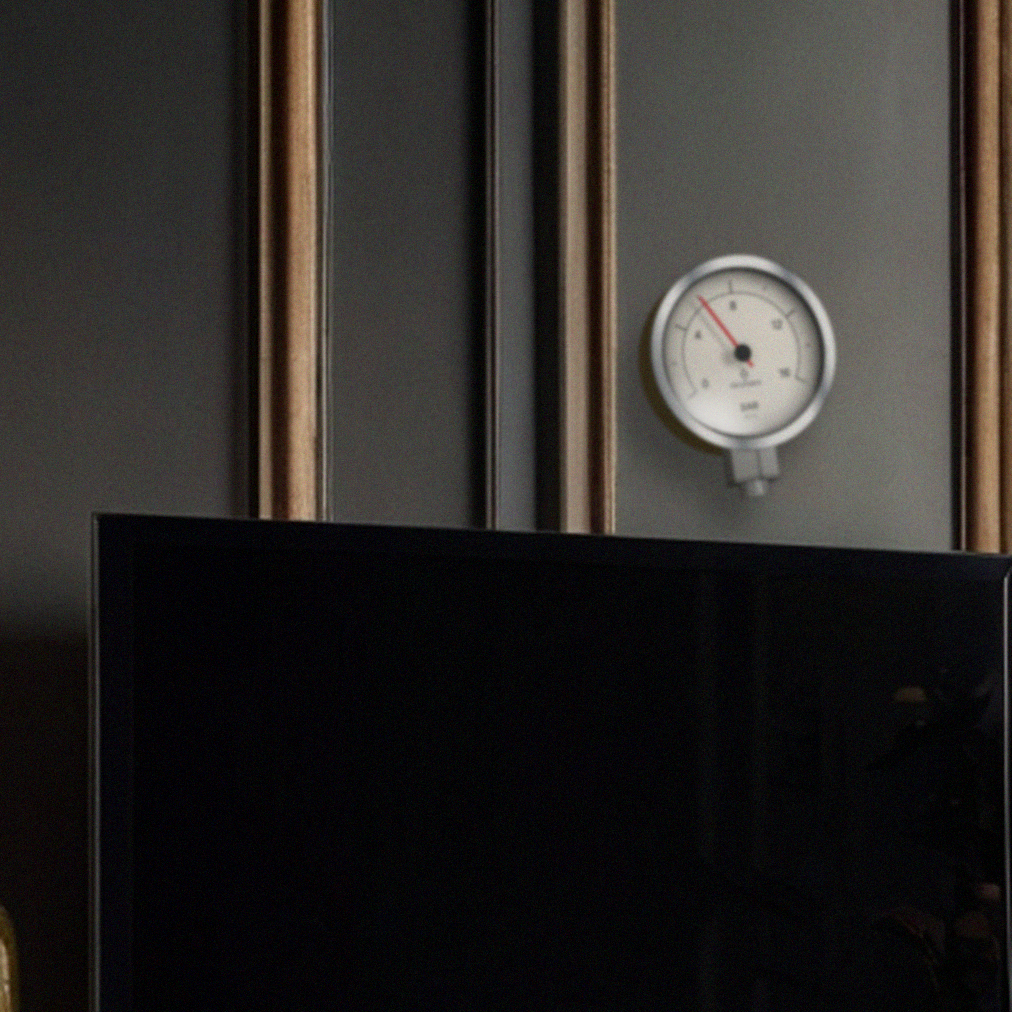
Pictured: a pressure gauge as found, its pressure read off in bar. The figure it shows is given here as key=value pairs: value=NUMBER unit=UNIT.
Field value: value=6 unit=bar
